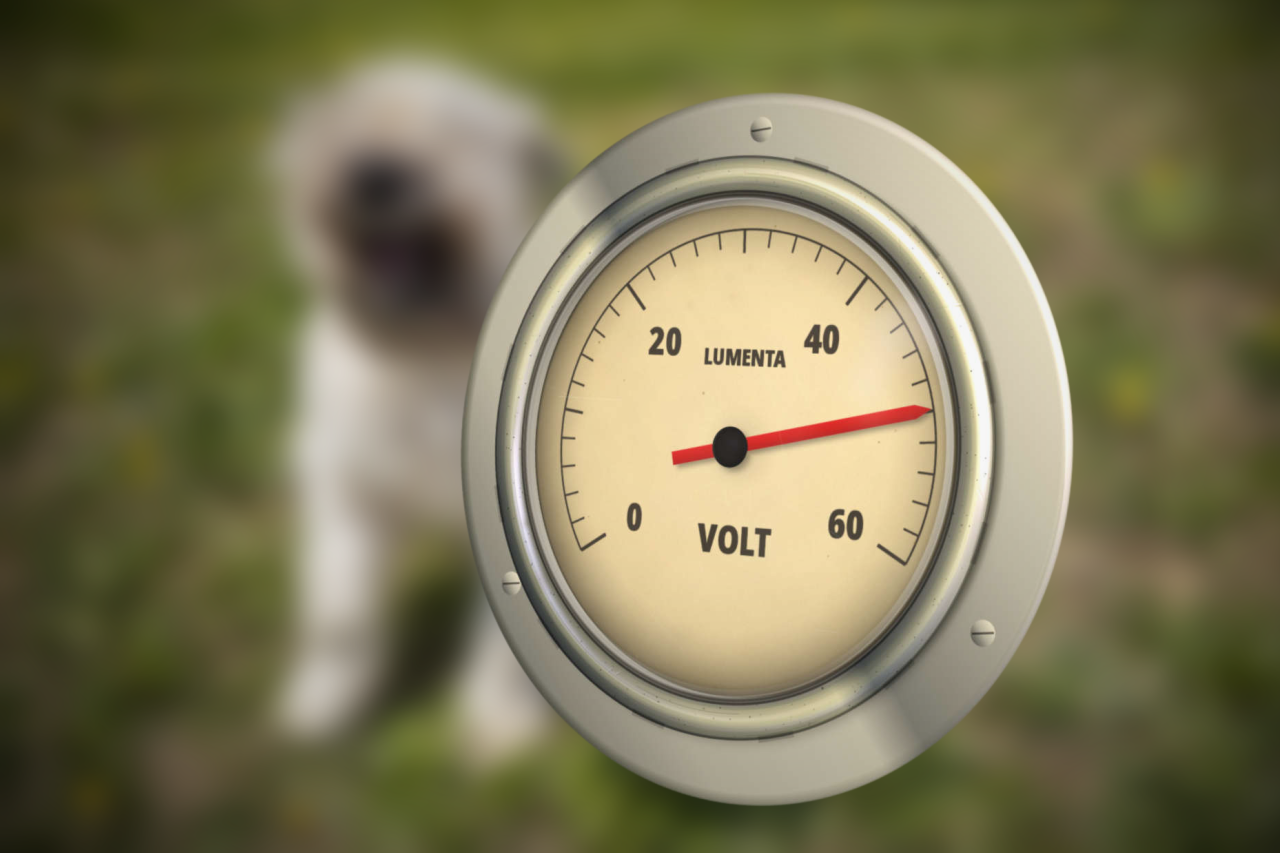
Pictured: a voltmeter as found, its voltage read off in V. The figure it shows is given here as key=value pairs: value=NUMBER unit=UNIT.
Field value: value=50 unit=V
